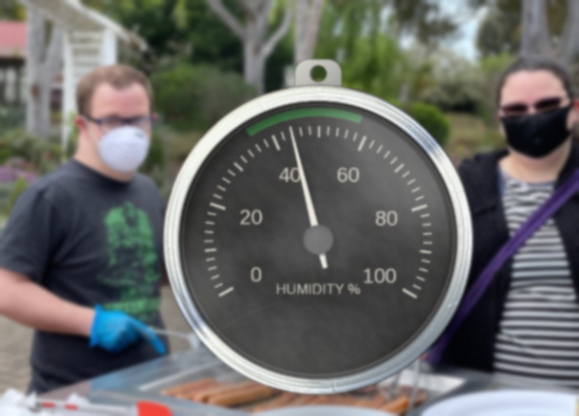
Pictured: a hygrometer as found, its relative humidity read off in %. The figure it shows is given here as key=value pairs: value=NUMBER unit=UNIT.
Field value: value=44 unit=%
